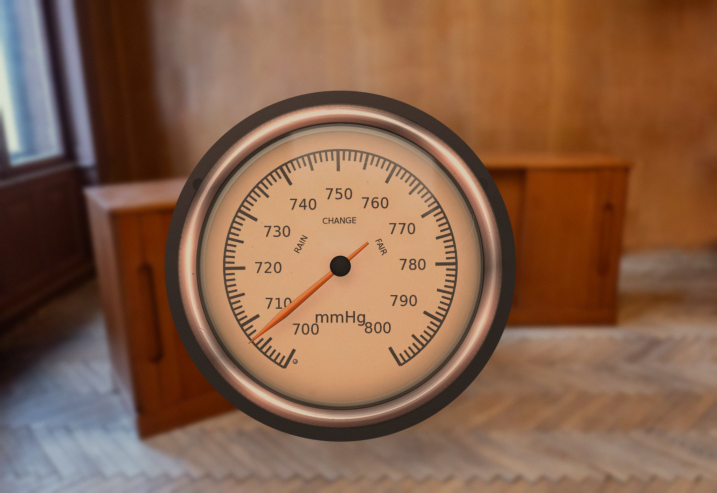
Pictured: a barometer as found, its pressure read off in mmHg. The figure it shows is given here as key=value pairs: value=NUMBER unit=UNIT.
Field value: value=707 unit=mmHg
